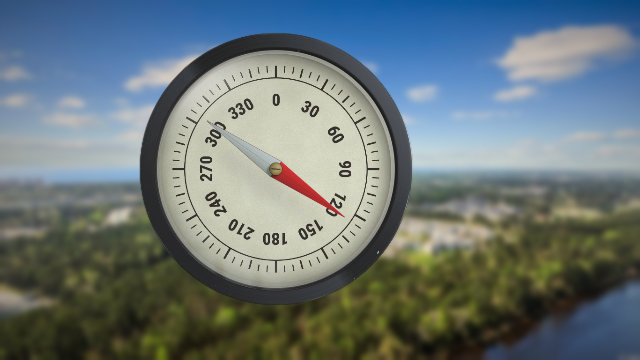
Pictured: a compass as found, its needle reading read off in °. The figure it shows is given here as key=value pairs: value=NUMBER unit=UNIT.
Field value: value=125 unit=°
